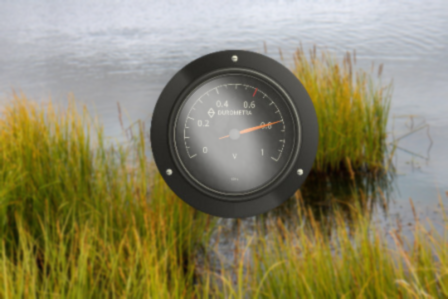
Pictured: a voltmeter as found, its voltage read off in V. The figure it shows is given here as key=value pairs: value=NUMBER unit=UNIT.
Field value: value=0.8 unit=V
